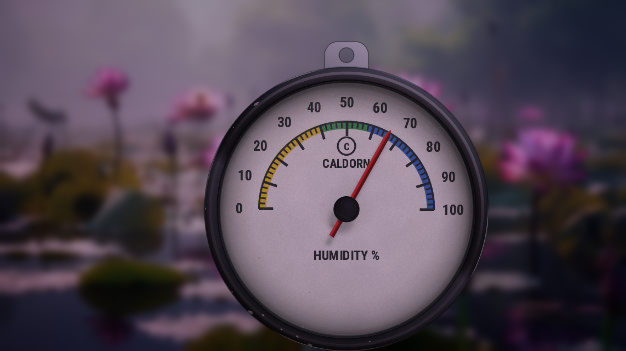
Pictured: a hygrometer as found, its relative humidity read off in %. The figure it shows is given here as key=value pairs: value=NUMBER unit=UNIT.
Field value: value=66 unit=%
